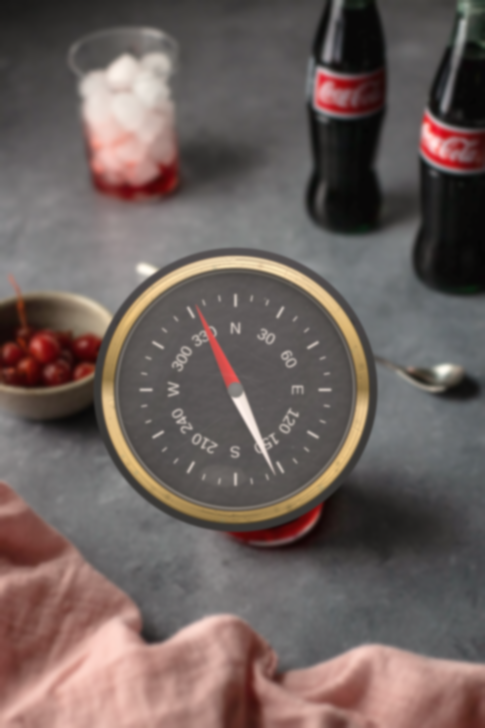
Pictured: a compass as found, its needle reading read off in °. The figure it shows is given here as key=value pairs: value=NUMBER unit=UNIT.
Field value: value=335 unit=°
